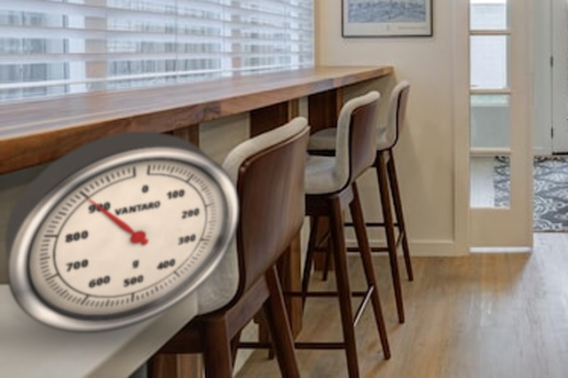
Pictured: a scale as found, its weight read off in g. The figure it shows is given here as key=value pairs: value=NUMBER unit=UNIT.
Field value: value=900 unit=g
